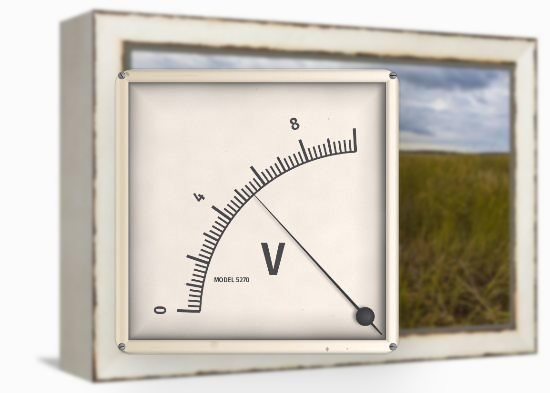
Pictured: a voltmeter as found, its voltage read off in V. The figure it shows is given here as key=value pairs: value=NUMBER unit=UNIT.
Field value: value=5.4 unit=V
